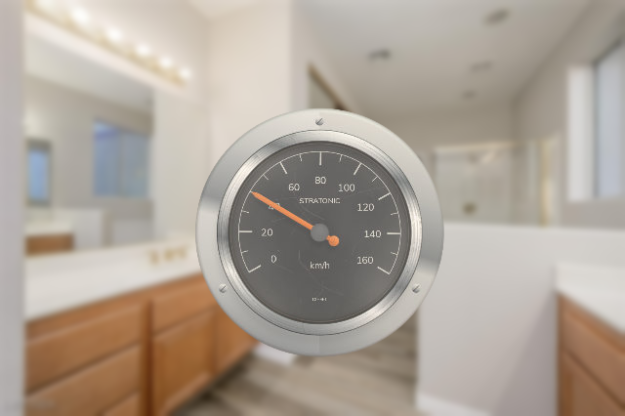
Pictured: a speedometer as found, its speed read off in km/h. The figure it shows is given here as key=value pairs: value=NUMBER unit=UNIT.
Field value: value=40 unit=km/h
